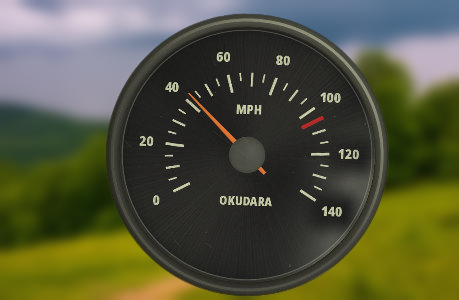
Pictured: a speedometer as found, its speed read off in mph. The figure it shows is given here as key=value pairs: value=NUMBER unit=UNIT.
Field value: value=42.5 unit=mph
